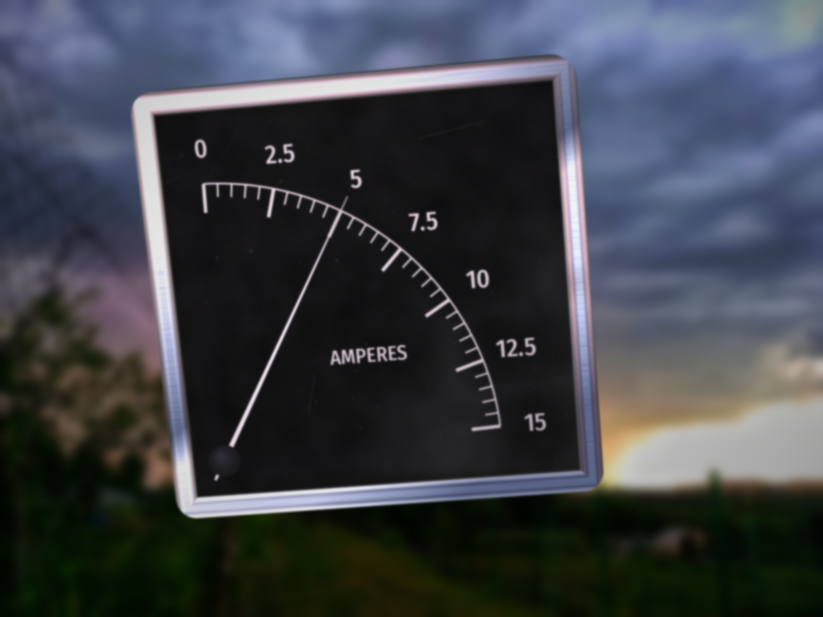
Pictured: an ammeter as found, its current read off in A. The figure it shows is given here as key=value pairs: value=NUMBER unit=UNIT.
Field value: value=5 unit=A
